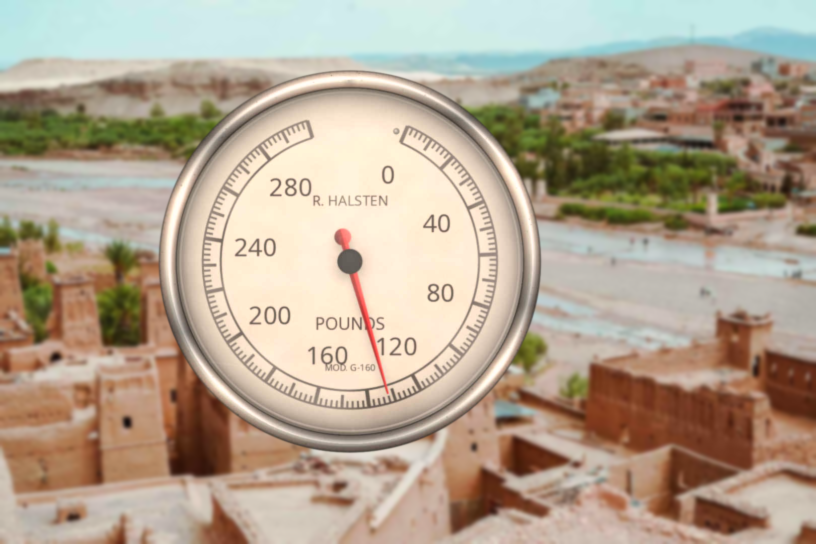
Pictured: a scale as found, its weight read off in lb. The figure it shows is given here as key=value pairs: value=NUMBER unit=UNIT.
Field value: value=132 unit=lb
